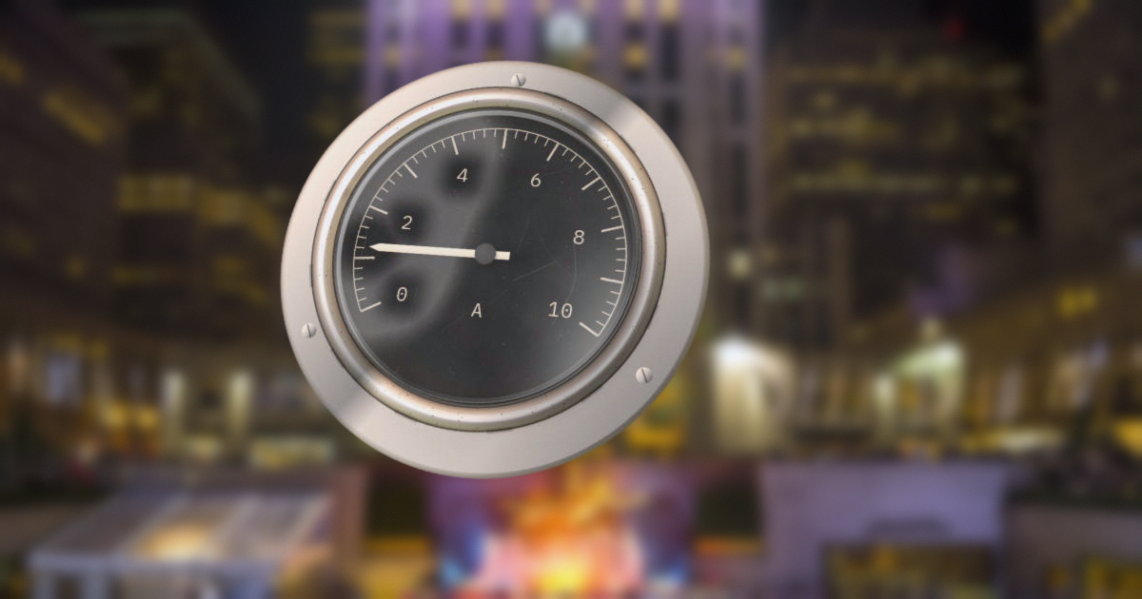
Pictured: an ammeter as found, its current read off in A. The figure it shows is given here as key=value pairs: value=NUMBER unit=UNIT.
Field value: value=1.2 unit=A
